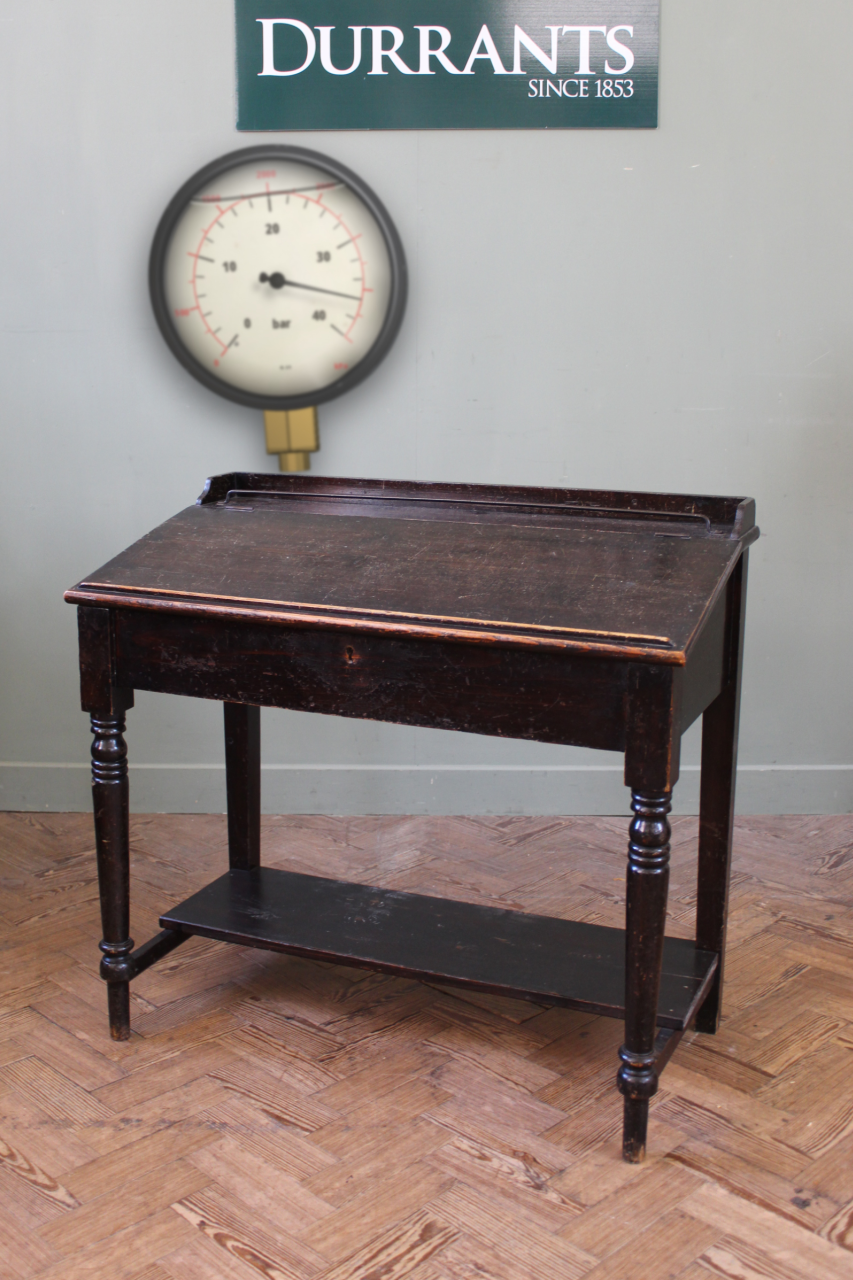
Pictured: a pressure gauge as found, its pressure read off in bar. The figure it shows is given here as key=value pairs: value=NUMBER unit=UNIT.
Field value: value=36 unit=bar
